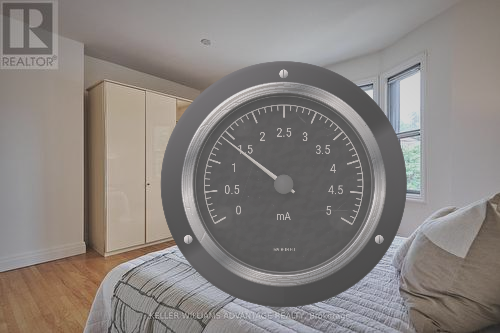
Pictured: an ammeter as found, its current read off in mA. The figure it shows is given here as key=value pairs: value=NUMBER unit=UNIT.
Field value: value=1.4 unit=mA
